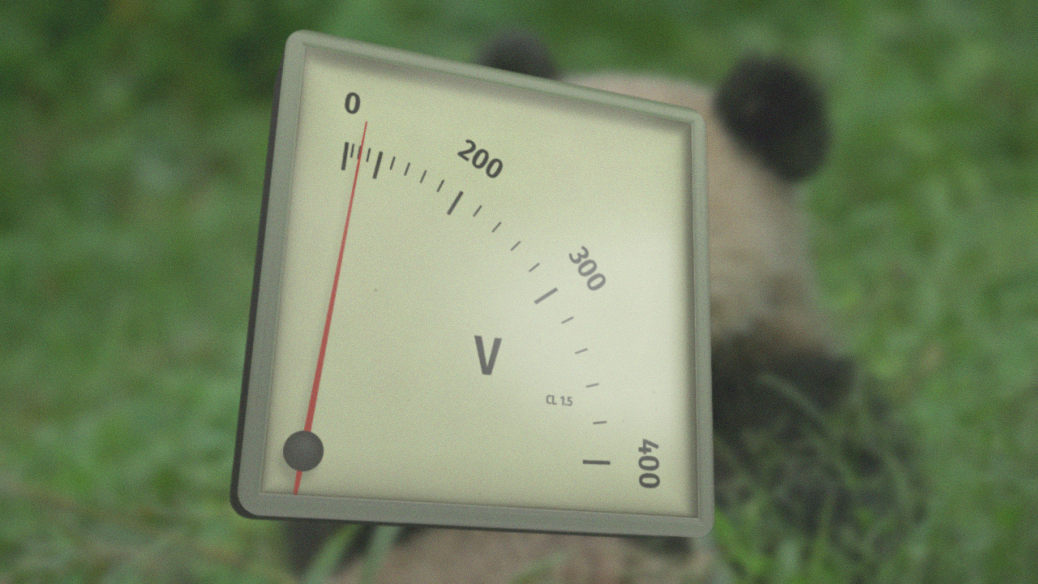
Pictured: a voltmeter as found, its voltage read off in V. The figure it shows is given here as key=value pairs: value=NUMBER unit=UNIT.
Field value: value=60 unit=V
